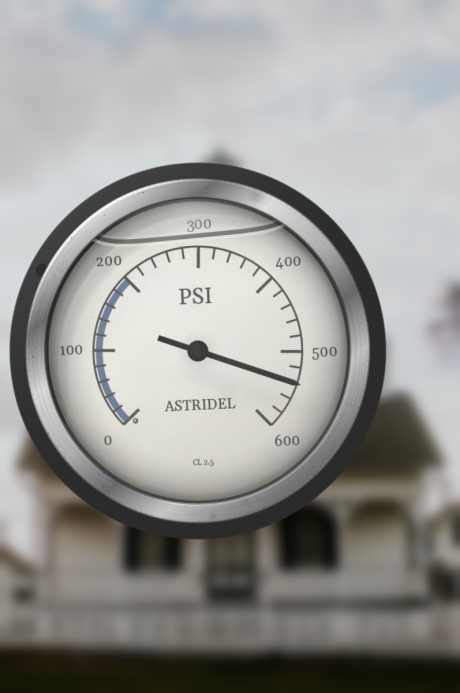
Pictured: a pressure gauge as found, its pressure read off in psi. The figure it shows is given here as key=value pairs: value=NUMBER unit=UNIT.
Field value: value=540 unit=psi
